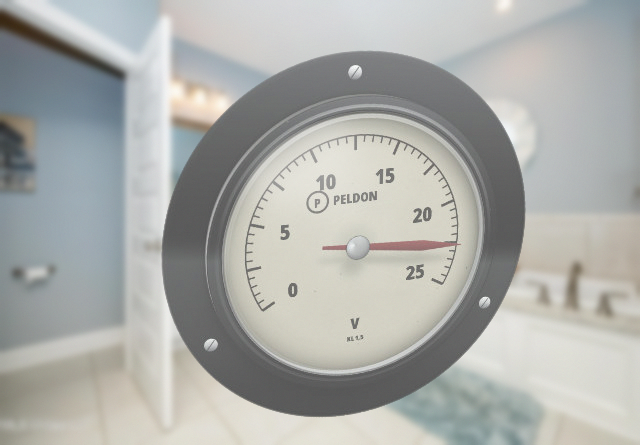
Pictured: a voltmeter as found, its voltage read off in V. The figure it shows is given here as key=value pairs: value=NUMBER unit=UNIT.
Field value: value=22.5 unit=V
